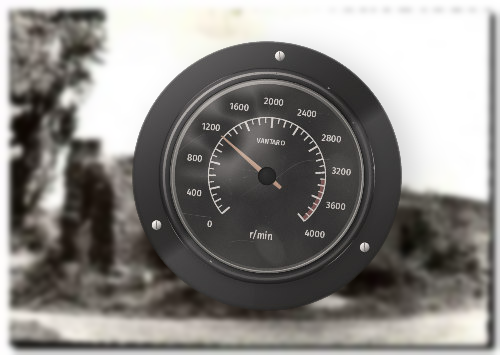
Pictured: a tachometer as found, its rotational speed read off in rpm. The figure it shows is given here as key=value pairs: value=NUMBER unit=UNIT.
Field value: value=1200 unit=rpm
